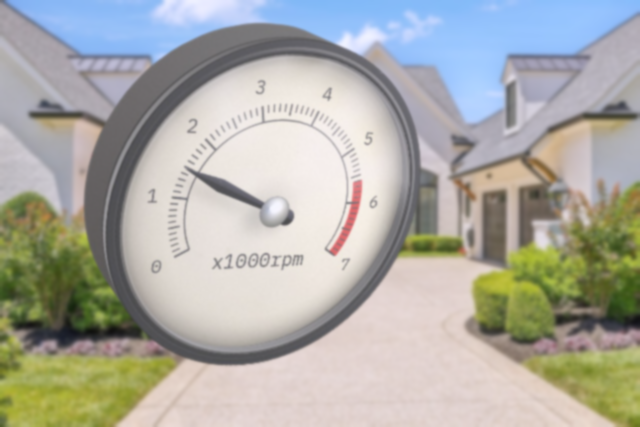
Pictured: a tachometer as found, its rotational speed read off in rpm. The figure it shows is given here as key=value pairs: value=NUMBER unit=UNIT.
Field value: value=1500 unit=rpm
